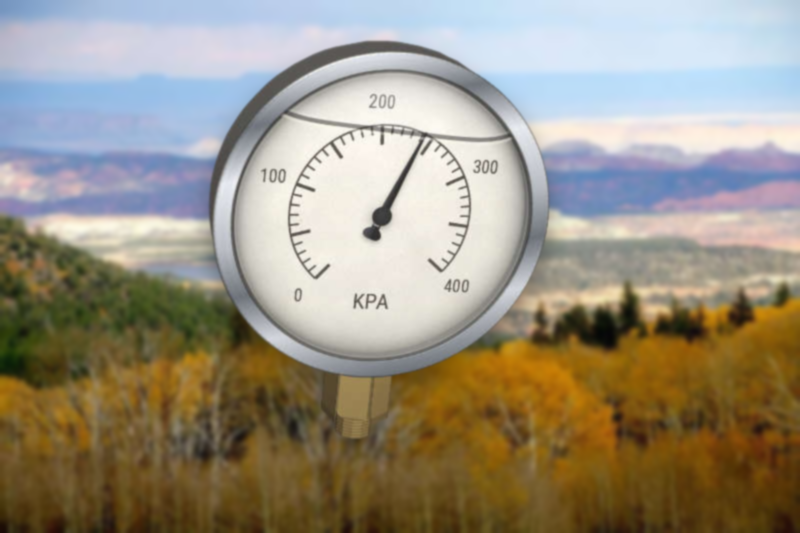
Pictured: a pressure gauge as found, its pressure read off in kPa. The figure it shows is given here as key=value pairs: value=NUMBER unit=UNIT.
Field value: value=240 unit=kPa
